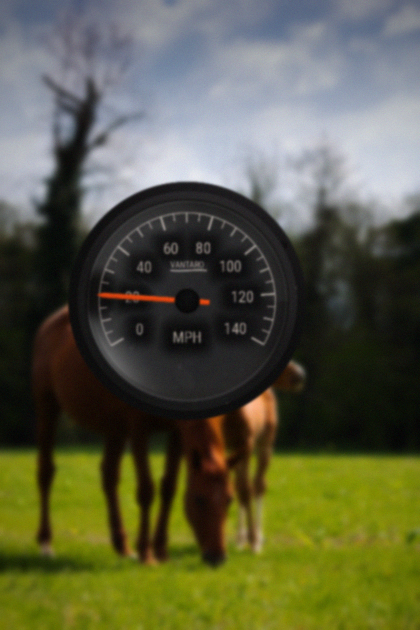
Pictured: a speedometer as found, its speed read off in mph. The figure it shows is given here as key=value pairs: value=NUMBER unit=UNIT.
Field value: value=20 unit=mph
